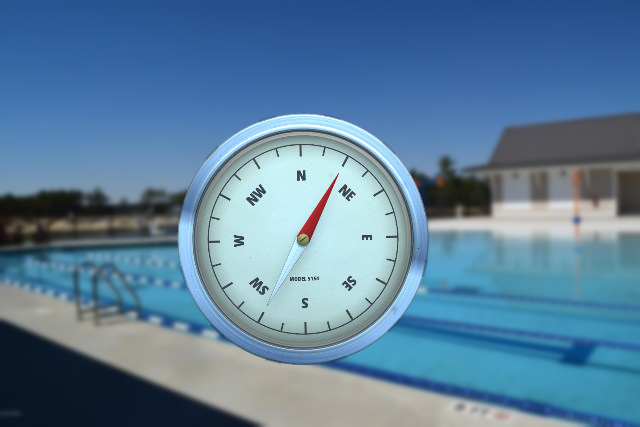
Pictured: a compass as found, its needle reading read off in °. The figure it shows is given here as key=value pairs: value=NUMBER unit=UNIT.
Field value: value=30 unit=°
